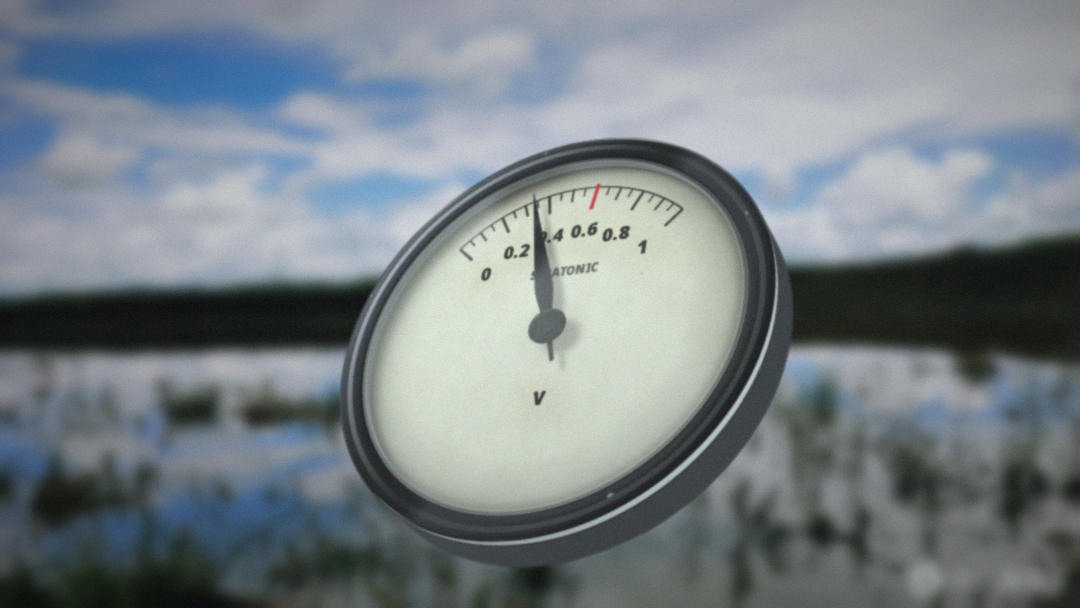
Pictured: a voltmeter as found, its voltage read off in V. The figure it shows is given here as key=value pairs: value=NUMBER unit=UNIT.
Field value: value=0.35 unit=V
